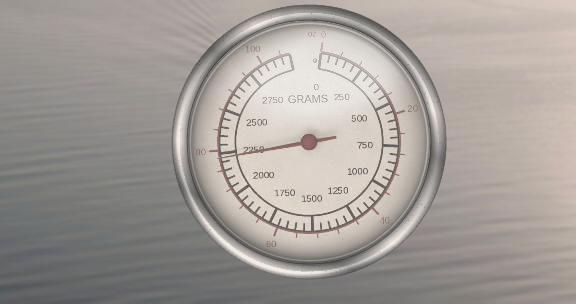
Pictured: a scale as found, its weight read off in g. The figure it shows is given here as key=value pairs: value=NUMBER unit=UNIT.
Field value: value=2225 unit=g
